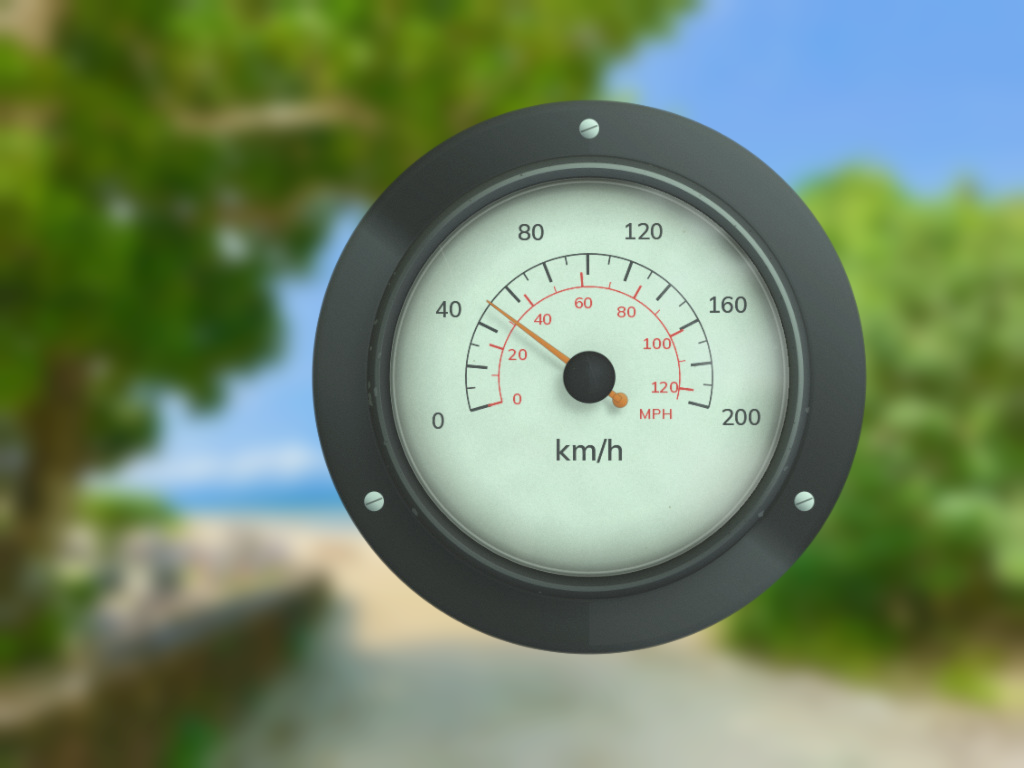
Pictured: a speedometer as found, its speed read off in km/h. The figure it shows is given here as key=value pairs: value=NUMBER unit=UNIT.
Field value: value=50 unit=km/h
